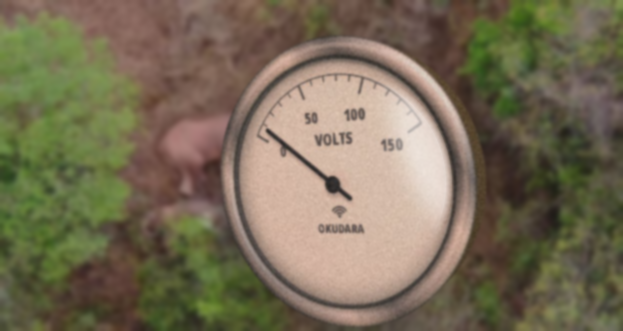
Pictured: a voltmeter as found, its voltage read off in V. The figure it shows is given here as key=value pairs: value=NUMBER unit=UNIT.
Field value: value=10 unit=V
